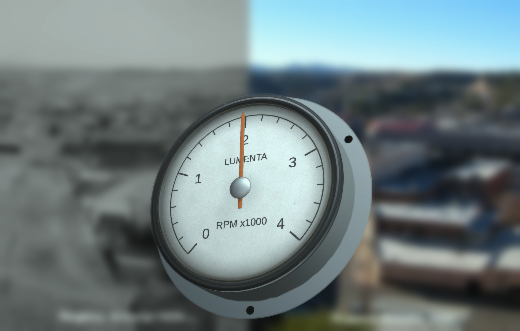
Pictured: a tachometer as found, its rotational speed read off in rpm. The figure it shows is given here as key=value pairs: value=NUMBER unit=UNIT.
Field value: value=2000 unit=rpm
